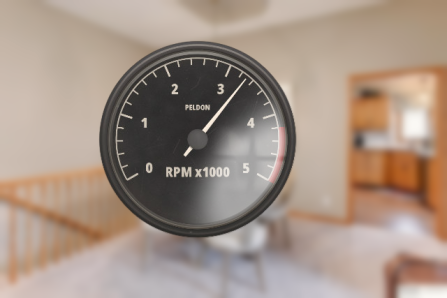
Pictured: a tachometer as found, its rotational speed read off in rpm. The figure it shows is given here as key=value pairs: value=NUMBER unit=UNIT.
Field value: value=3300 unit=rpm
